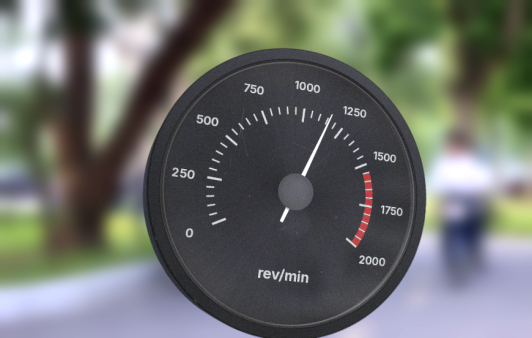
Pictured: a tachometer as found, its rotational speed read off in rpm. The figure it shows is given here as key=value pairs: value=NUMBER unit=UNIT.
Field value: value=1150 unit=rpm
